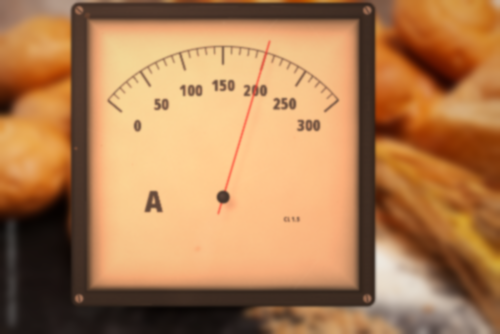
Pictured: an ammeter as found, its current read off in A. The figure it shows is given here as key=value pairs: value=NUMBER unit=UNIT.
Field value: value=200 unit=A
